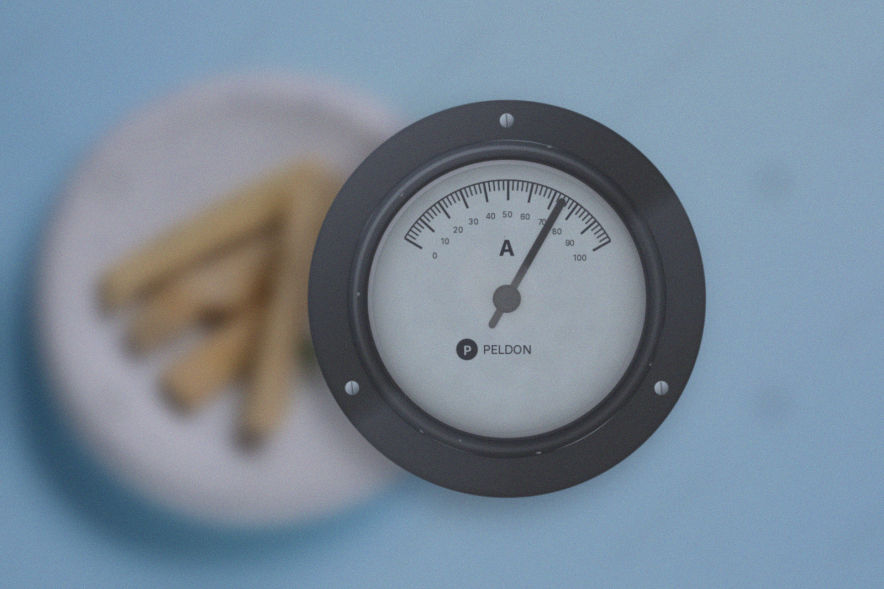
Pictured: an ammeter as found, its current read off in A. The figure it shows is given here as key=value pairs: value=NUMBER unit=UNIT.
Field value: value=74 unit=A
